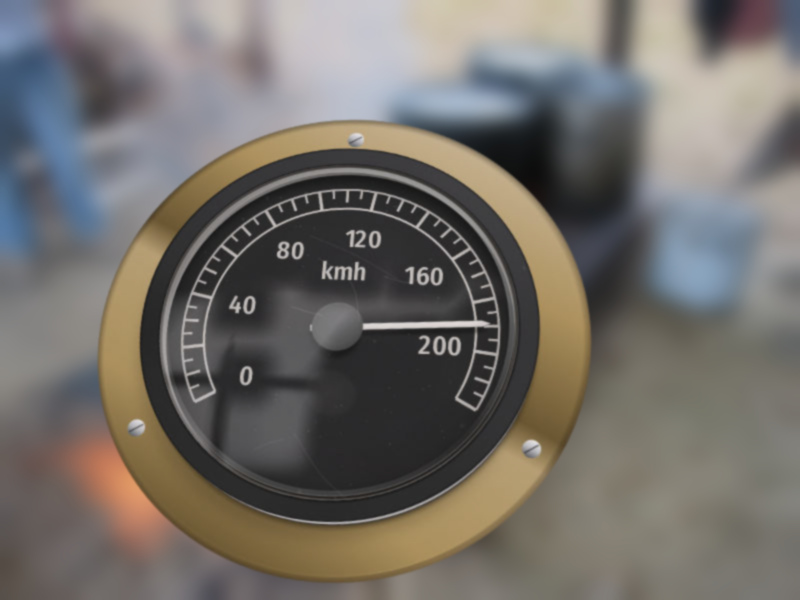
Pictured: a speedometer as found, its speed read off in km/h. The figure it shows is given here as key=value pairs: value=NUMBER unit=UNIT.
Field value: value=190 unit=km/h
